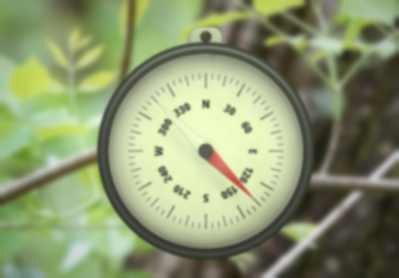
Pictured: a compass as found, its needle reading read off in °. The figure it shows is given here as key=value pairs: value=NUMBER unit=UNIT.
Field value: value=135 unit=°
